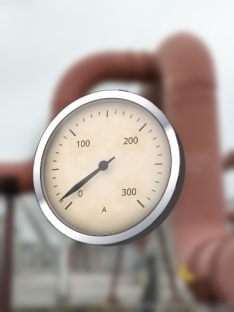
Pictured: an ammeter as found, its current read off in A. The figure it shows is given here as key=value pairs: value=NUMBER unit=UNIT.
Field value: value=10 unit=A
